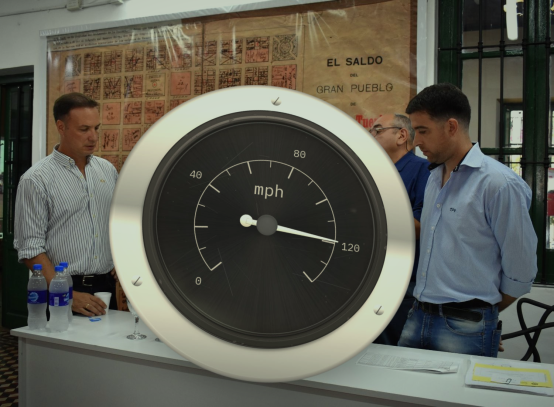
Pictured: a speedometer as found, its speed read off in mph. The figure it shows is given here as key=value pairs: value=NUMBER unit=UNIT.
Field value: value=120 unit=mph
